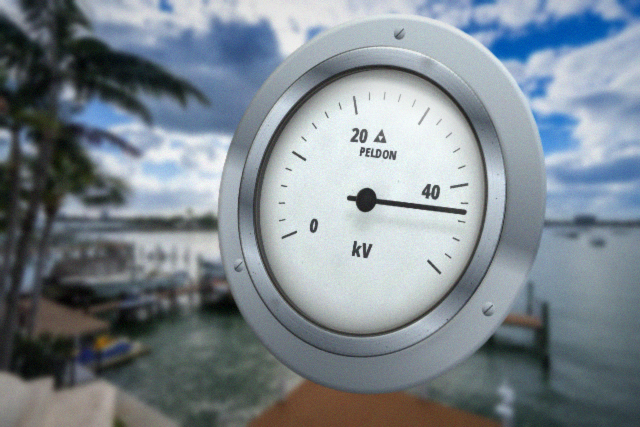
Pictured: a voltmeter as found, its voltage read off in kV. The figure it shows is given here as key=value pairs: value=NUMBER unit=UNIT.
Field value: value=43 unit=kV
